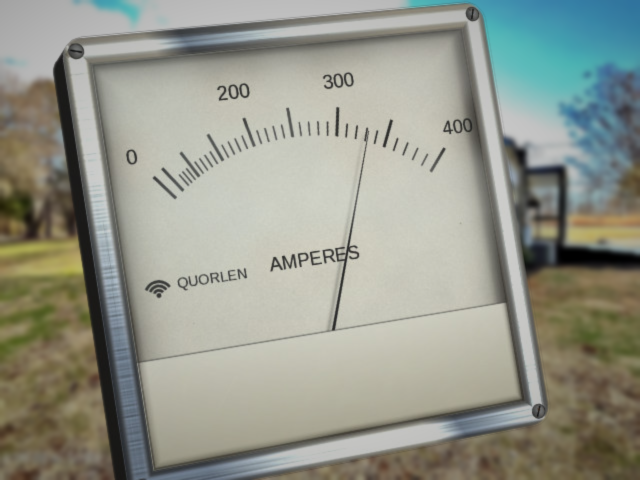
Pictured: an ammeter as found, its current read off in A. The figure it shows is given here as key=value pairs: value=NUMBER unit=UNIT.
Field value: value=330 unit=A
